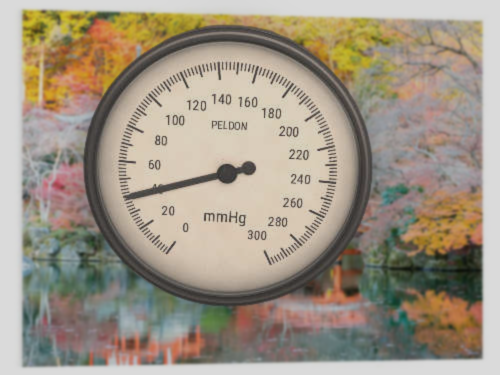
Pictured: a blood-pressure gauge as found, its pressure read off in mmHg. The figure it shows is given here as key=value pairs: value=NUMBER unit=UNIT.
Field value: value=40 unit=mmHg
